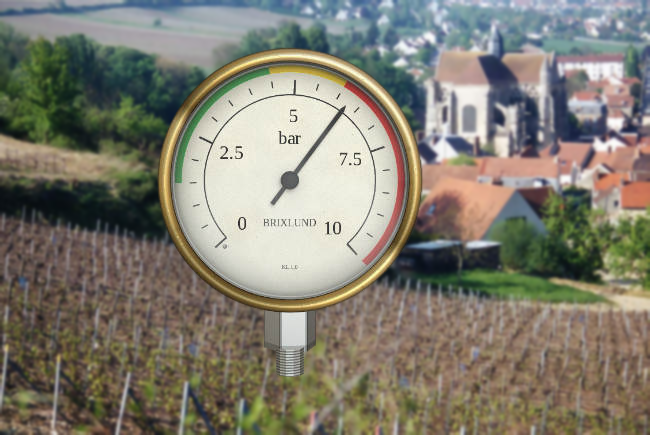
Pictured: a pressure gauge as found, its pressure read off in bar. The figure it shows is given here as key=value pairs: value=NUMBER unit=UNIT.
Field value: value=6.25 unit=bar
